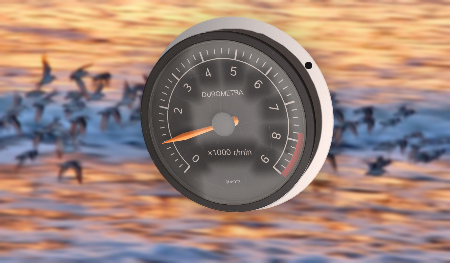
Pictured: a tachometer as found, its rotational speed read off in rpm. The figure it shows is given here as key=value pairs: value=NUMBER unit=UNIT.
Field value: value=1000 unit=rpm
